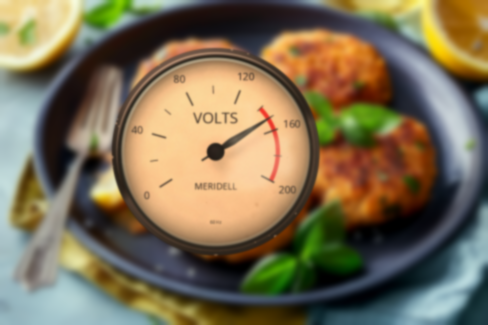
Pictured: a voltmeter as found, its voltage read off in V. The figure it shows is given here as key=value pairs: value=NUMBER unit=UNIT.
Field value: value=150 unit=V
